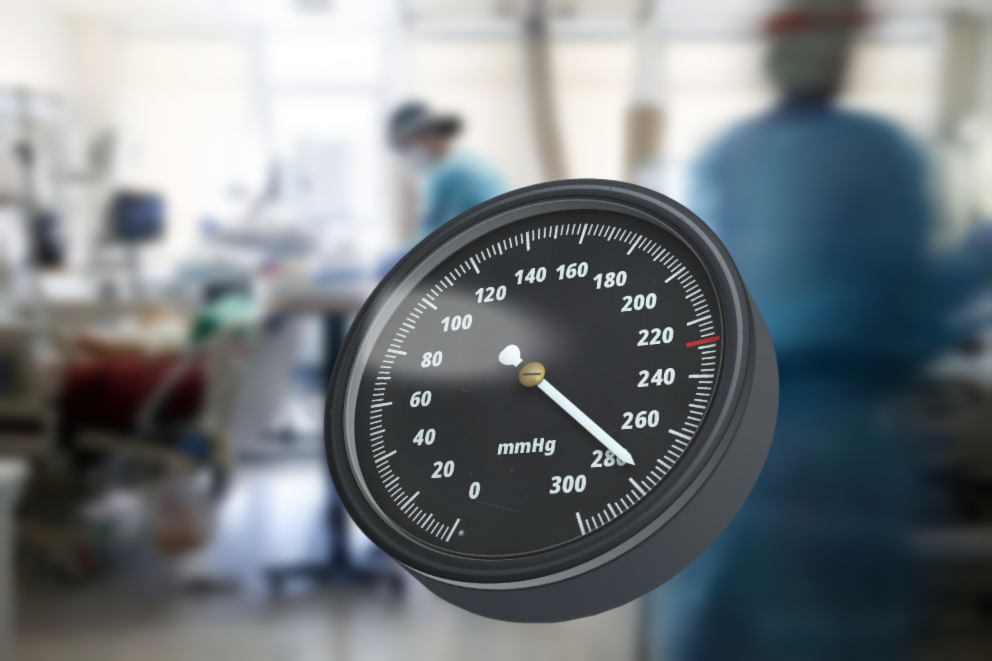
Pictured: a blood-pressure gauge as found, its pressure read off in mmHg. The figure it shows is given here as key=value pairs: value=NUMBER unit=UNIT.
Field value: value=276 unit=mmHg
